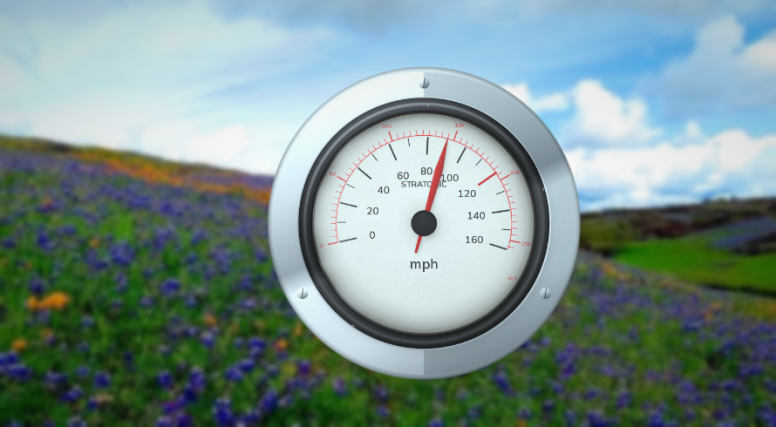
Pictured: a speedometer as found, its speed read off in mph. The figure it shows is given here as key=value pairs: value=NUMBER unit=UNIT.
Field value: value=90 unit=mph
